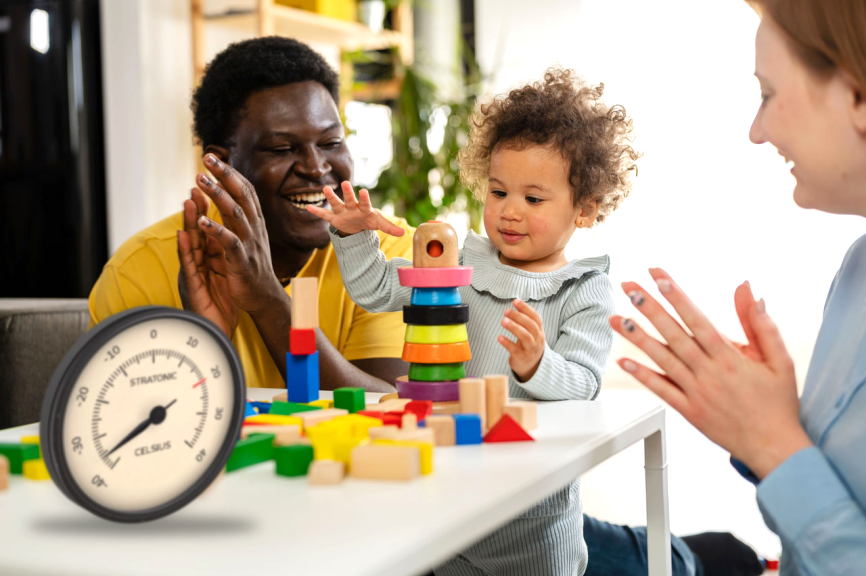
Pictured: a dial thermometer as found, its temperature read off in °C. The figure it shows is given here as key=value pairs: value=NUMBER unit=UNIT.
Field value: value=-35 unit=°C
